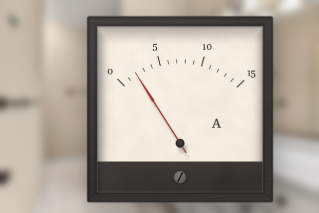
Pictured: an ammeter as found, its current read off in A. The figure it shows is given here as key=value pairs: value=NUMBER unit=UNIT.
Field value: value=2 unit=A
